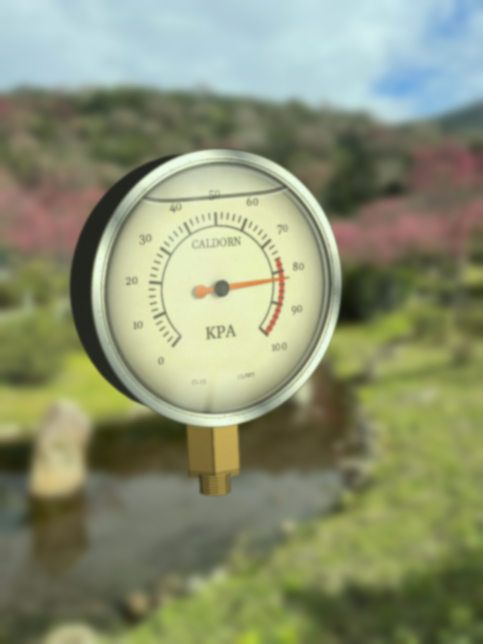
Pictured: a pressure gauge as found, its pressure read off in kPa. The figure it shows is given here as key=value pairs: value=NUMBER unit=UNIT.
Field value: value=82 unit=kPa
